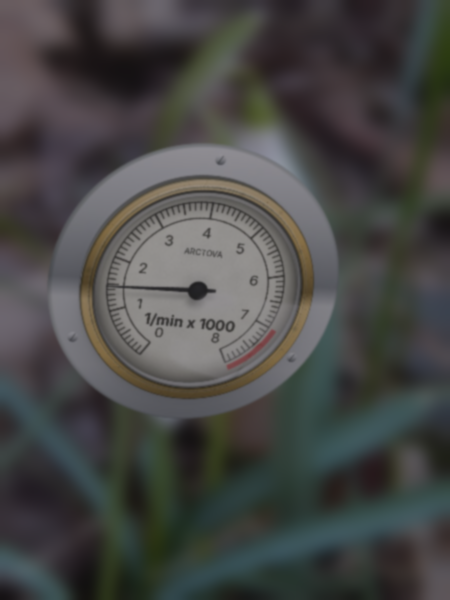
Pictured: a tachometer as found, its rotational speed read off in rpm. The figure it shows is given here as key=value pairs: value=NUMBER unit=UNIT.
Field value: value=1500 unit=rpm
